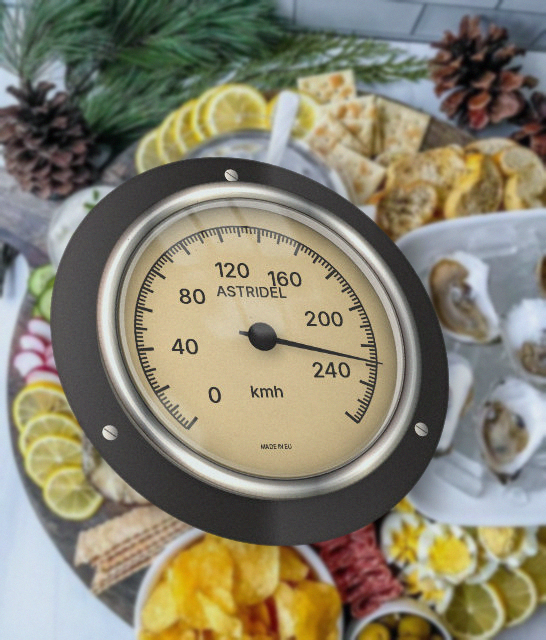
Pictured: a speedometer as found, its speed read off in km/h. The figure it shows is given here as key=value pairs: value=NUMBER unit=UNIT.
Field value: value=230 unit=km/h
